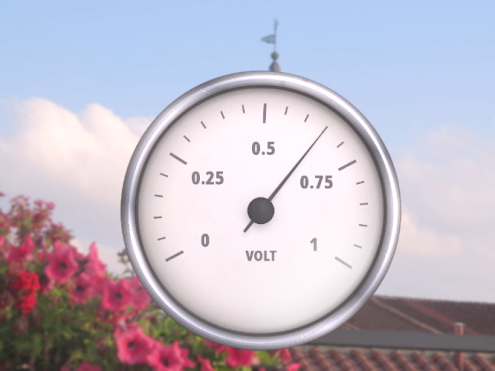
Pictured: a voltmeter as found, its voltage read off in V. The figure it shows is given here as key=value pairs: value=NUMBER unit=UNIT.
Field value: value=0.65 unit=V
